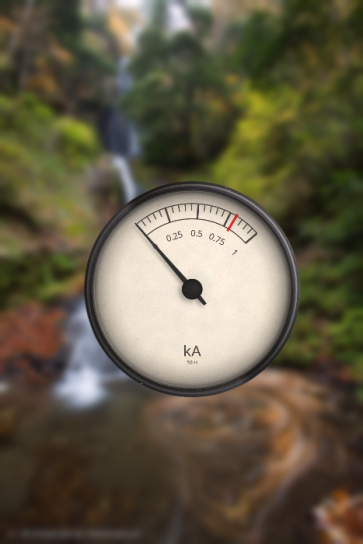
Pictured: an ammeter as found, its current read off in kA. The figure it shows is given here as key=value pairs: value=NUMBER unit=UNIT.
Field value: value=0 unit=kA
